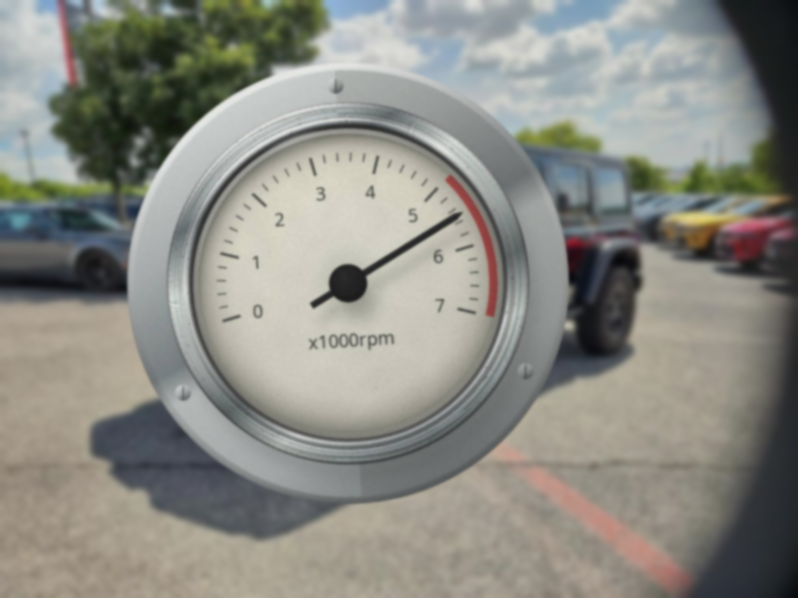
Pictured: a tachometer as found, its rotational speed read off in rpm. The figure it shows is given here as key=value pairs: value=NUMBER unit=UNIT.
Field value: value=5500 unit=rpm
